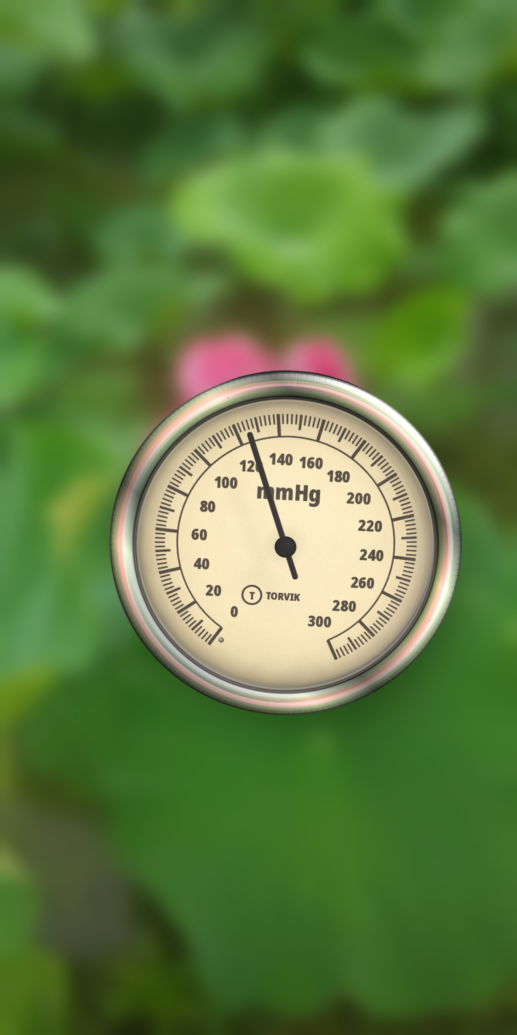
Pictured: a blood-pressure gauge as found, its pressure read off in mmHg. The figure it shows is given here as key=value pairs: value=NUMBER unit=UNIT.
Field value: value=126 unit=mmHg
